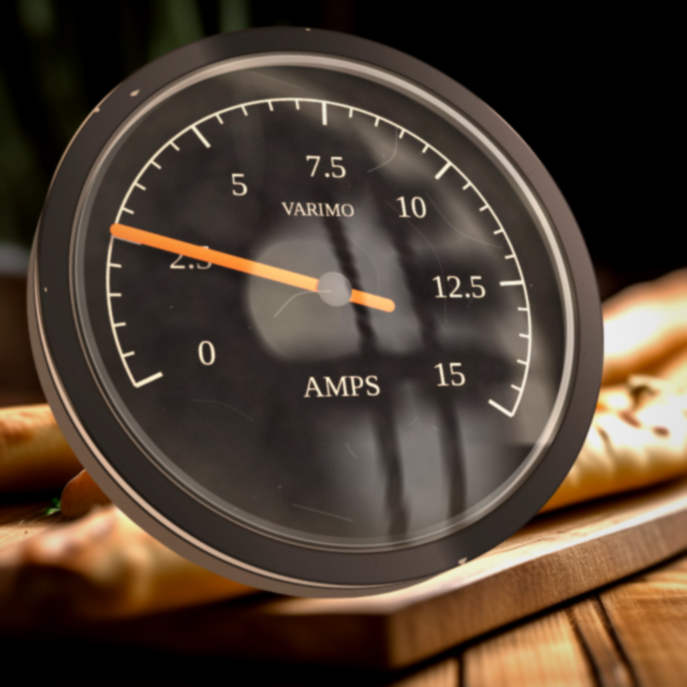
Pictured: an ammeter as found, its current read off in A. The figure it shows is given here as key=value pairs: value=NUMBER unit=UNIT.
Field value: value=2.5 unit=A
